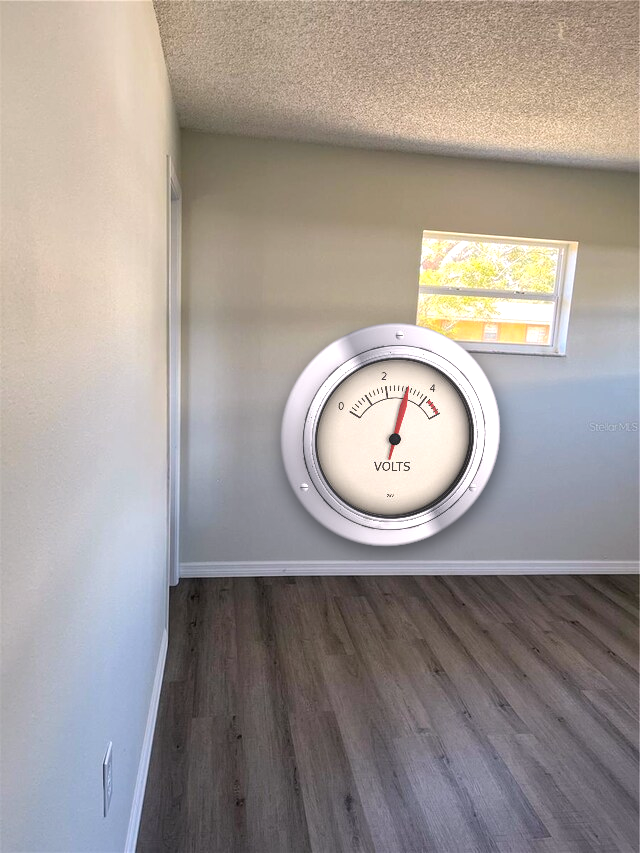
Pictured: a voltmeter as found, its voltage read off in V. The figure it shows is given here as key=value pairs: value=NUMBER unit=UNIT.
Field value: value=3 unit=V
